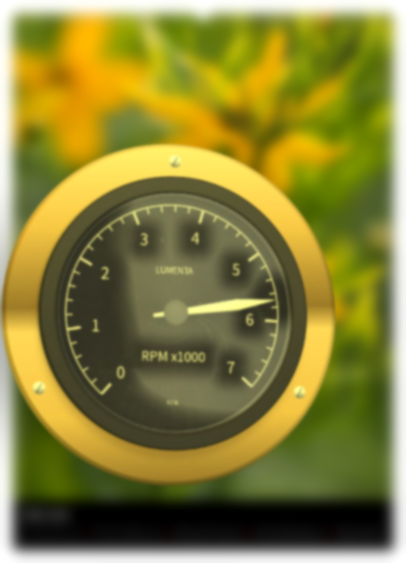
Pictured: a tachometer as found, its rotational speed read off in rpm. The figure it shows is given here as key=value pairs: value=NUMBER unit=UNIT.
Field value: value=5700 unit=rpm
